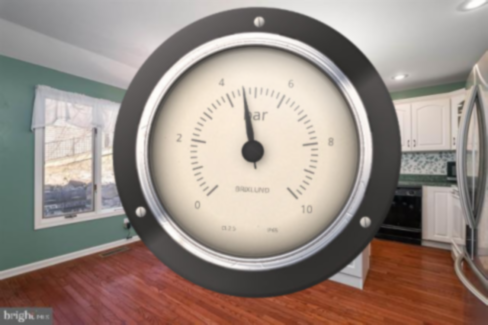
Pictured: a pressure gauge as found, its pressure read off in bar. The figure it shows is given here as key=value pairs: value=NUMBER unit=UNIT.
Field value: value=4.6 unit=bar
